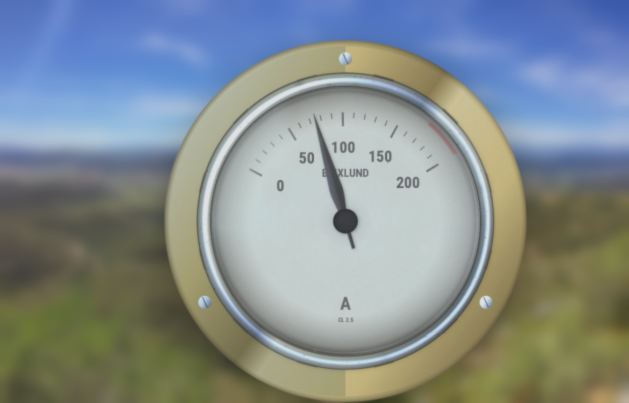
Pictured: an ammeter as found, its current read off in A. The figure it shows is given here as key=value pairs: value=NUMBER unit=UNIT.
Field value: value=75 unit=A
